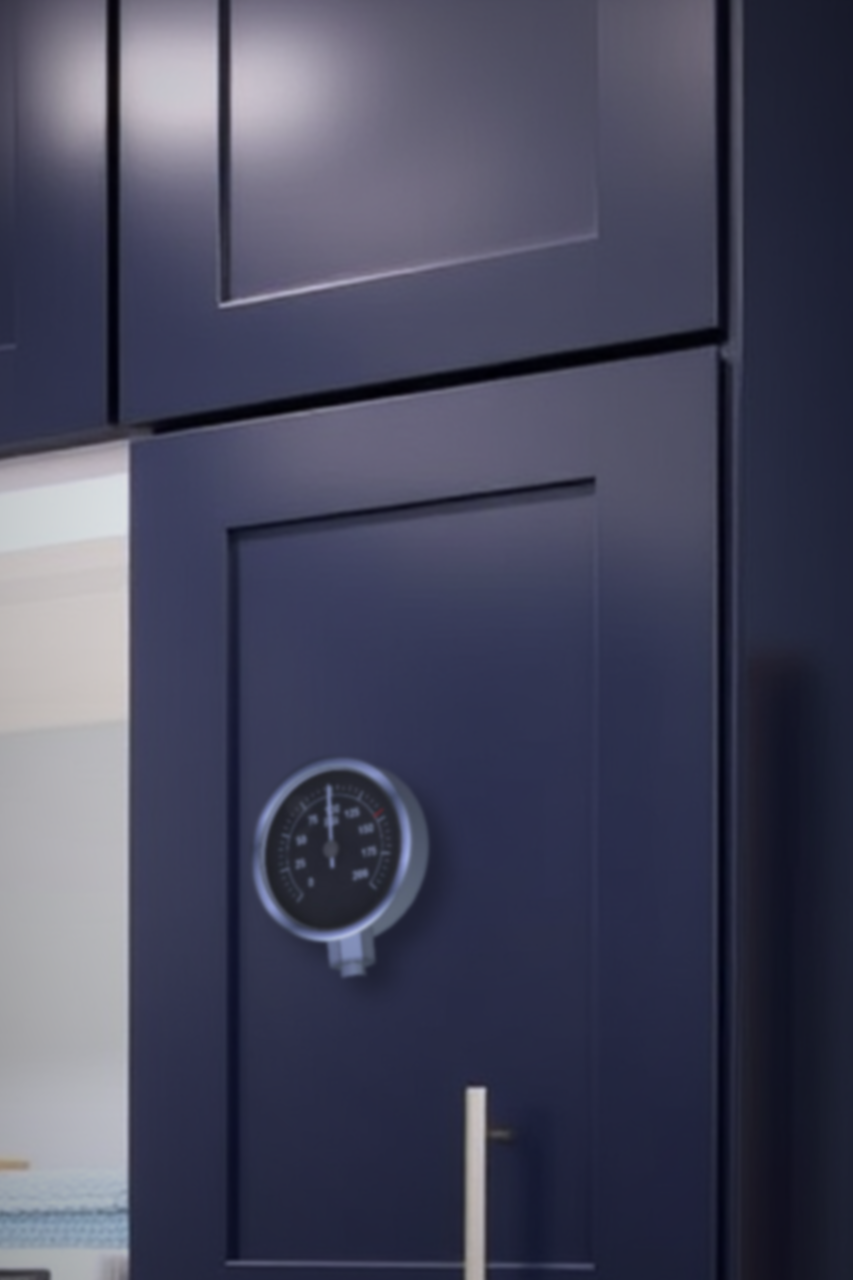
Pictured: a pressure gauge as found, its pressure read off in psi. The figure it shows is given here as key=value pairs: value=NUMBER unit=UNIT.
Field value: value=100 unit=psi
